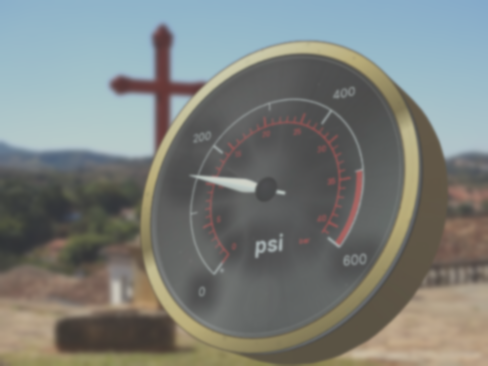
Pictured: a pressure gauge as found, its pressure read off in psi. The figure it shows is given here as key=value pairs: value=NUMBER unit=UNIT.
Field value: value=150 unit=psi
